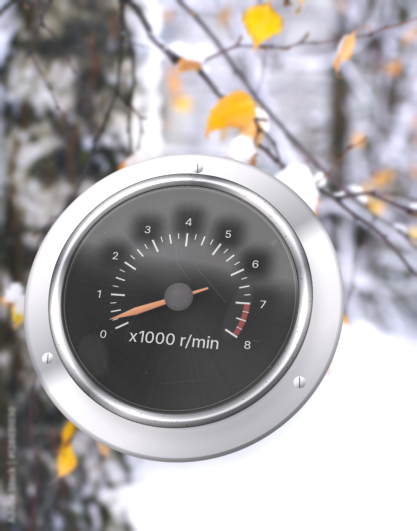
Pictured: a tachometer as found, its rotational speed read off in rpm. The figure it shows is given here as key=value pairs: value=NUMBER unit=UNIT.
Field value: value=250 unit=rpm
